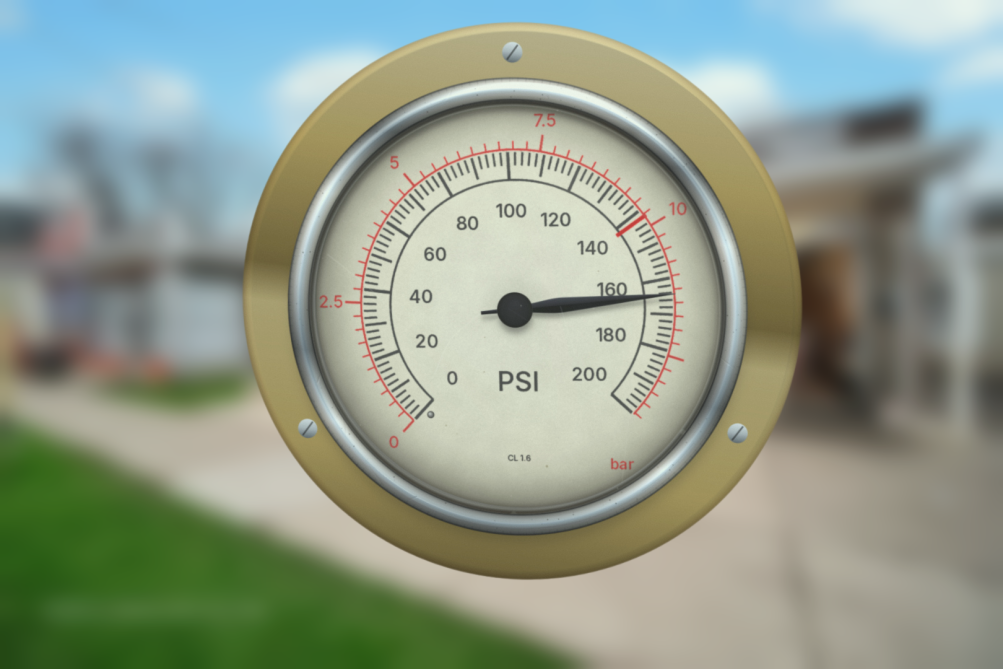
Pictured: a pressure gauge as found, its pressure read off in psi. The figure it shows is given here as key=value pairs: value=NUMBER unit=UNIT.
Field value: value=164 unit=psi
